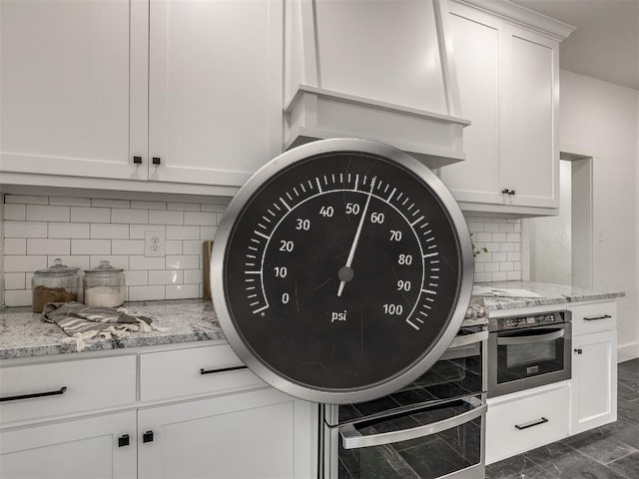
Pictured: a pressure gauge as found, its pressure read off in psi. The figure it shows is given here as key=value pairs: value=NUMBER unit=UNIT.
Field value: value=54 unit=psi
